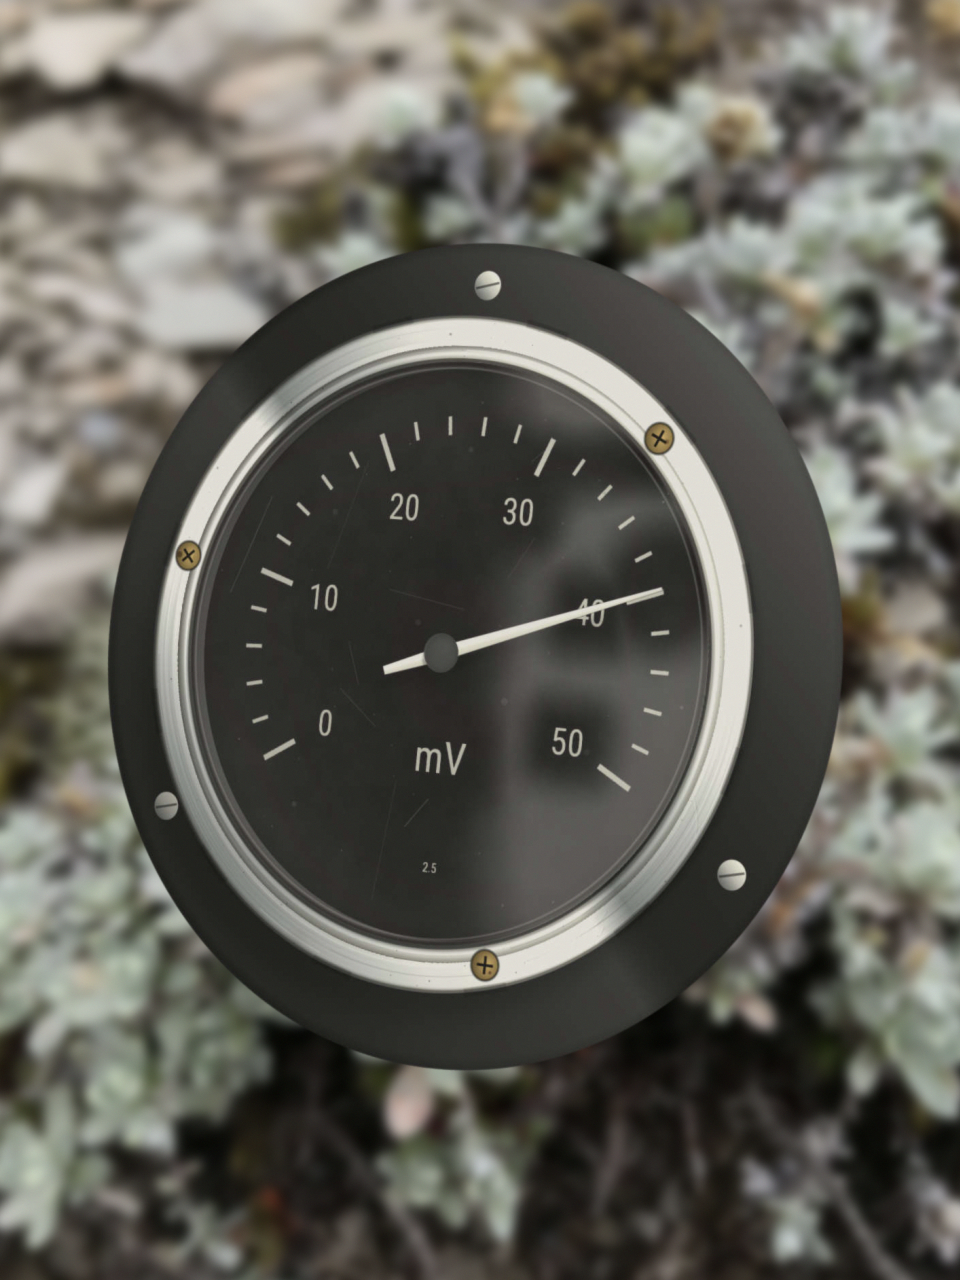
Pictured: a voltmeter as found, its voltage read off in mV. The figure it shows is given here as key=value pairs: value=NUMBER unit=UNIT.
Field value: value=40 unit=mV
